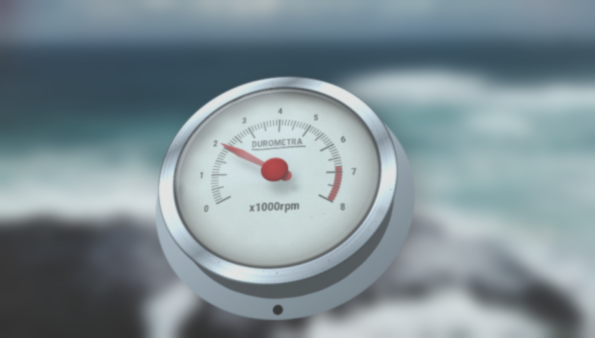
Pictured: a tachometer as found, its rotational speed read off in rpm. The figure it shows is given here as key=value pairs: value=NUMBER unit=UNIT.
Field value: value=2000 unit=rpm
